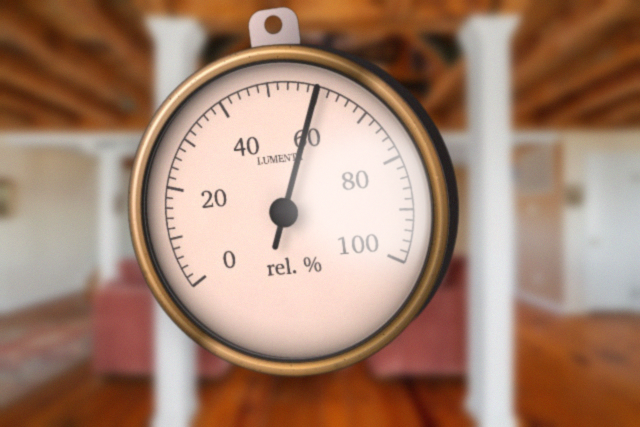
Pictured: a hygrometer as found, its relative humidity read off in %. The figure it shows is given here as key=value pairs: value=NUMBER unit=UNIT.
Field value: value=60 unit=%
